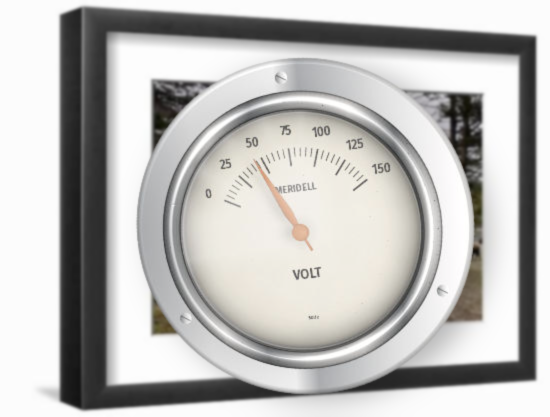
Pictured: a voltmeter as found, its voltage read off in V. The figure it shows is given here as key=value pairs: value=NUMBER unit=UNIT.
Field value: value=45 unit=V
